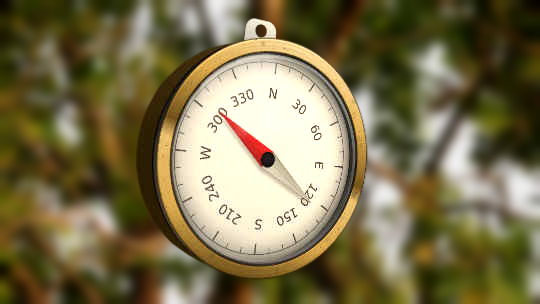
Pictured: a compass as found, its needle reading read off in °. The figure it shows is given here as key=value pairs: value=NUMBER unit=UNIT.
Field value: value=305 unit=°
